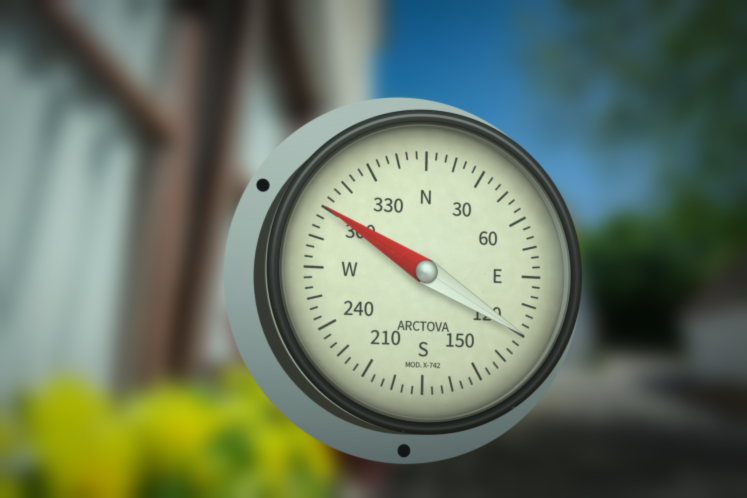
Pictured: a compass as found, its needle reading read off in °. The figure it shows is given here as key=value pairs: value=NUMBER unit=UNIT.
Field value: value=300 unit=°
